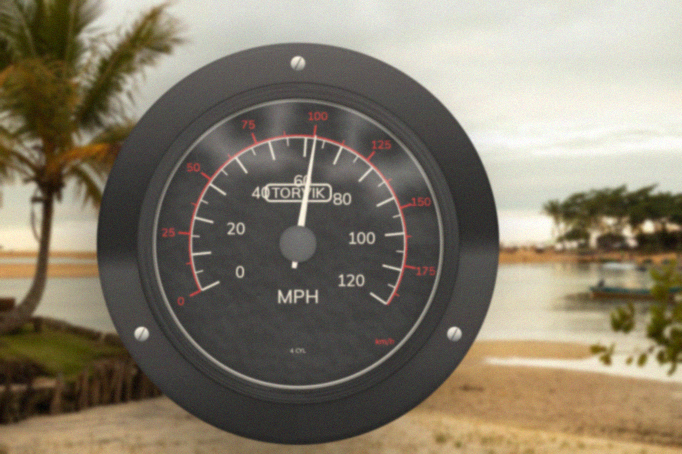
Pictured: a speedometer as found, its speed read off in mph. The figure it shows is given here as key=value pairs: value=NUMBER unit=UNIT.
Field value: value=62.5 unit=mph
